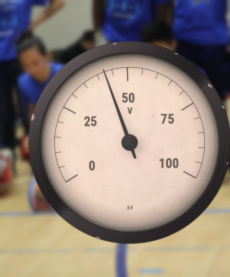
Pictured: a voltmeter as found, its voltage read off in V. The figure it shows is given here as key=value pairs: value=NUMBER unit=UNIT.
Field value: value=42.5 unit=V
